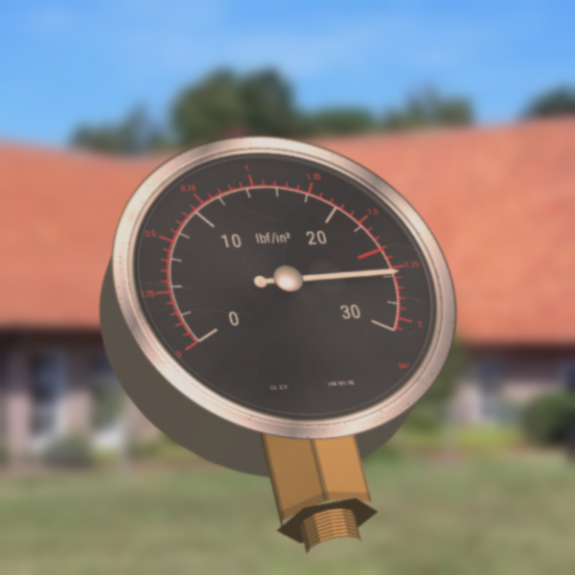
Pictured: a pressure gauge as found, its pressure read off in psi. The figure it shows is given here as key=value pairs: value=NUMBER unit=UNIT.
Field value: value=26 unit=psi
